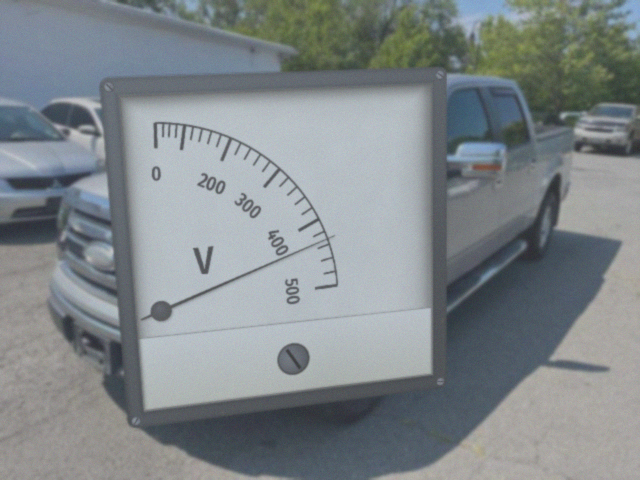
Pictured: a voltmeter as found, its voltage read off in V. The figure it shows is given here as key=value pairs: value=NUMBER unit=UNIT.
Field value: value=430 unit=V
